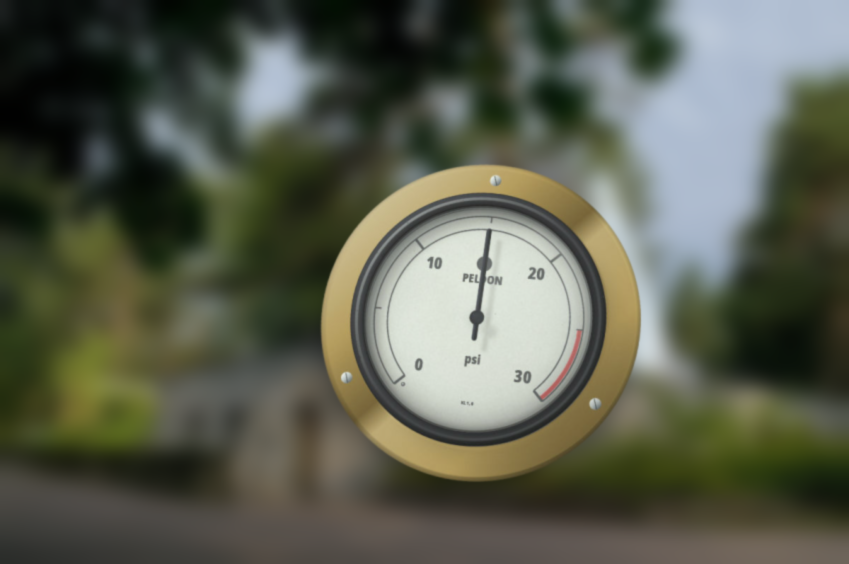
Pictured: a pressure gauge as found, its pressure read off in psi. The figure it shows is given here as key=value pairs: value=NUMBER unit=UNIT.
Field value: value=15 unit=psi
